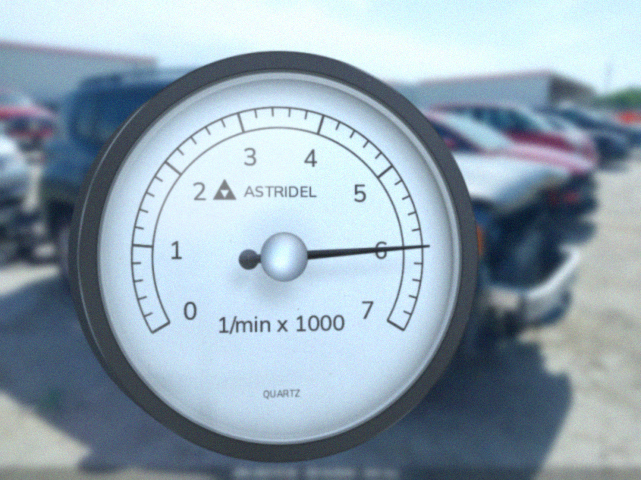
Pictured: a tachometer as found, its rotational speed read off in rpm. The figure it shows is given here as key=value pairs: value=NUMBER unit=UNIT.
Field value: value=6000 unit=rpm
